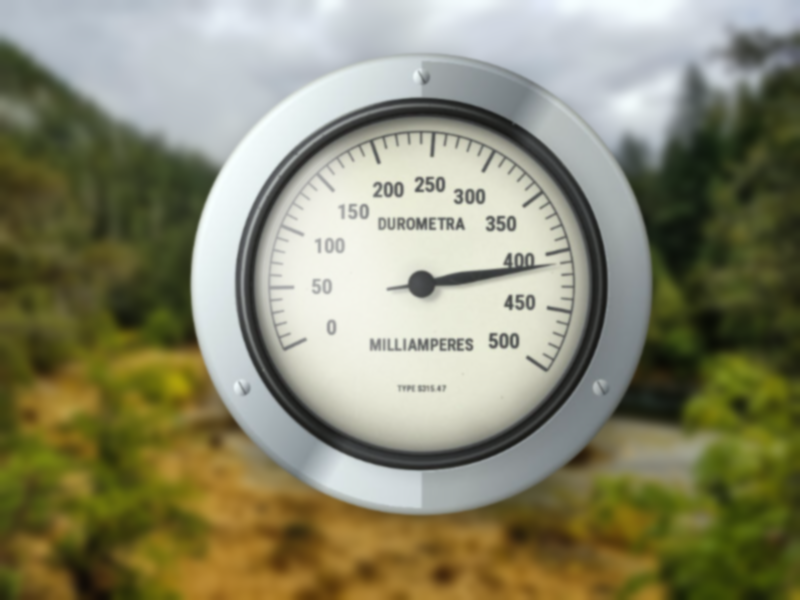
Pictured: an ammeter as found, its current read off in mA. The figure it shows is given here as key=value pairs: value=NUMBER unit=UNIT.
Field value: value=410 unit=mA
